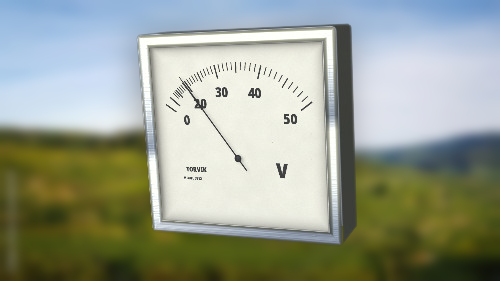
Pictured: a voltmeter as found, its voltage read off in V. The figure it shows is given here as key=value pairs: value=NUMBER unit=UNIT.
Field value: value=20 unit=V
